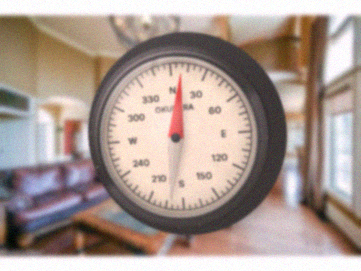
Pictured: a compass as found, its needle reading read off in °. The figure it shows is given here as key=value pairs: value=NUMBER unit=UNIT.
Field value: value=10 unit=°
